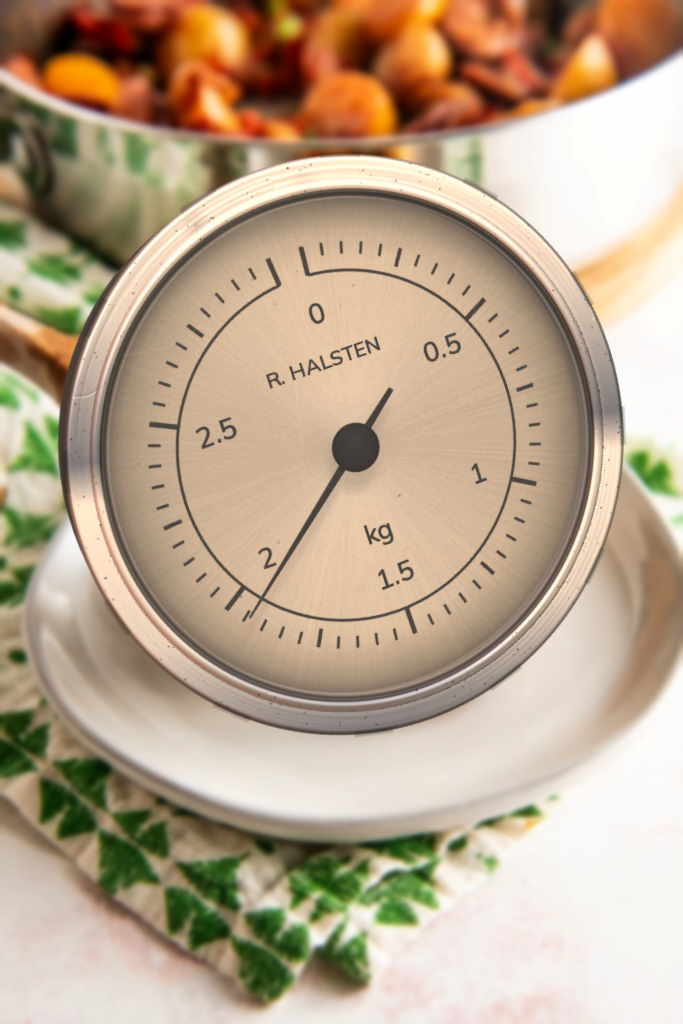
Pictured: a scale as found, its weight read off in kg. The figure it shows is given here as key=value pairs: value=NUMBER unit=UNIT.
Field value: value=1.95 unit=kg
